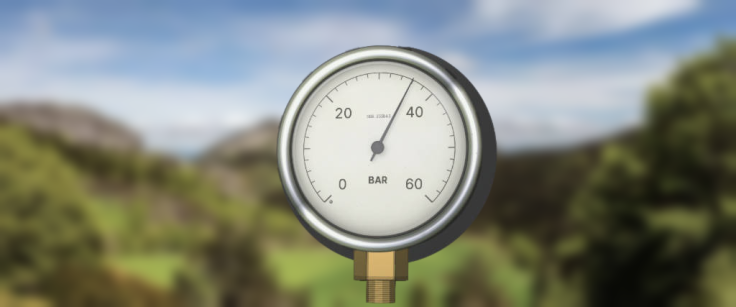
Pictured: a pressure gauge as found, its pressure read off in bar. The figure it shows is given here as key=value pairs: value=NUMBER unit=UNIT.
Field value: value=36 unit=bar
